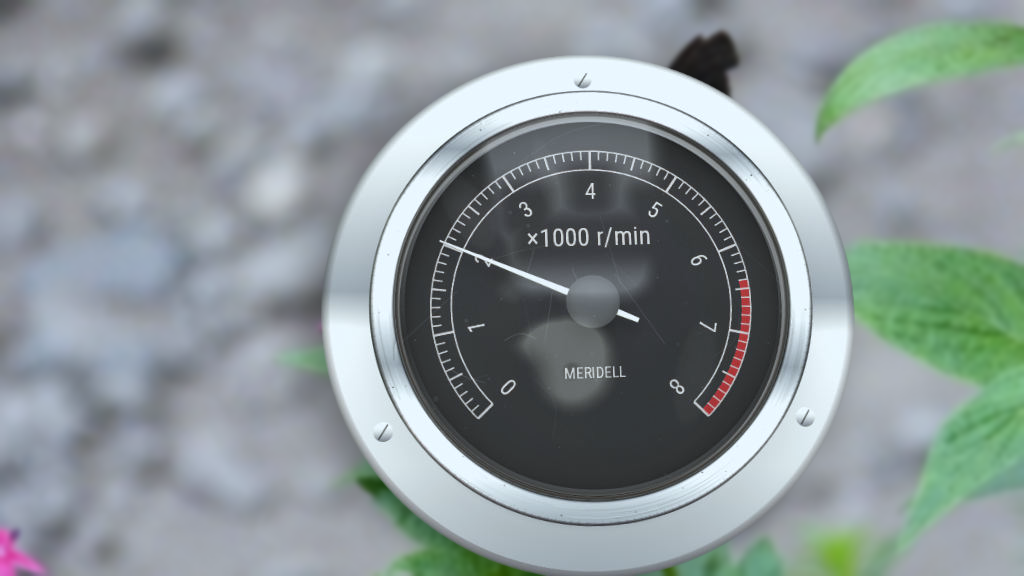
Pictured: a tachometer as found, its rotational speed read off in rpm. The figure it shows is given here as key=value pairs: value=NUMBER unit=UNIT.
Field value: value=2000 unit=rpm
